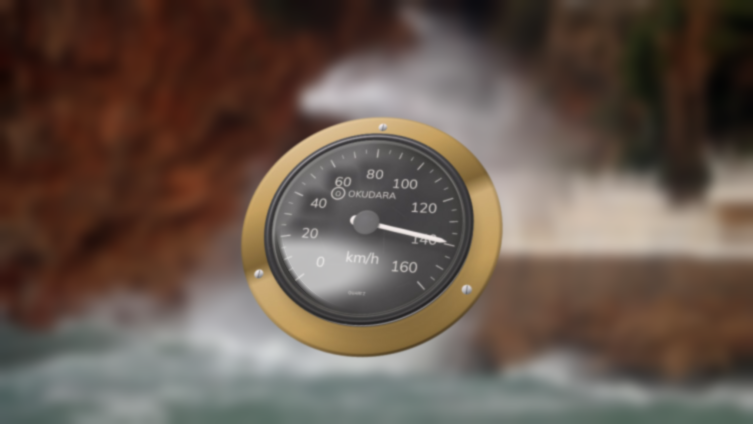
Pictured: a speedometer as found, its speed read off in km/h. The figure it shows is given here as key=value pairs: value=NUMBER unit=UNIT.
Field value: value=140 unit=km/h
